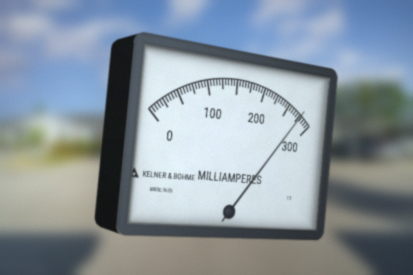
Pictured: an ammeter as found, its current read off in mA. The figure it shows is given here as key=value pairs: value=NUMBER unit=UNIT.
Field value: value=275 unit=mA
